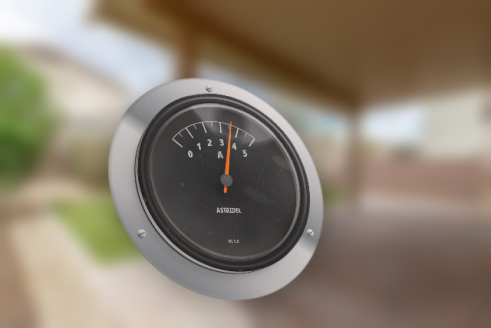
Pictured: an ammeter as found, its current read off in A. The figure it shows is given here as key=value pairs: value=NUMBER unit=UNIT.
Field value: value=3.5 unit=A
